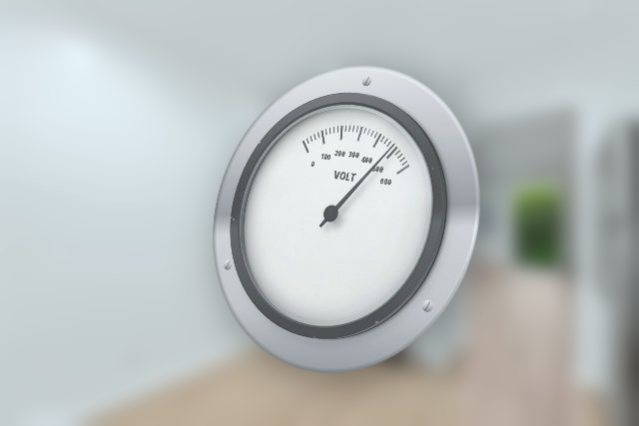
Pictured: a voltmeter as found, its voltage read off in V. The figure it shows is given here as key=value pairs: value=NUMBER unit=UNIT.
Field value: value=500 unit=V
